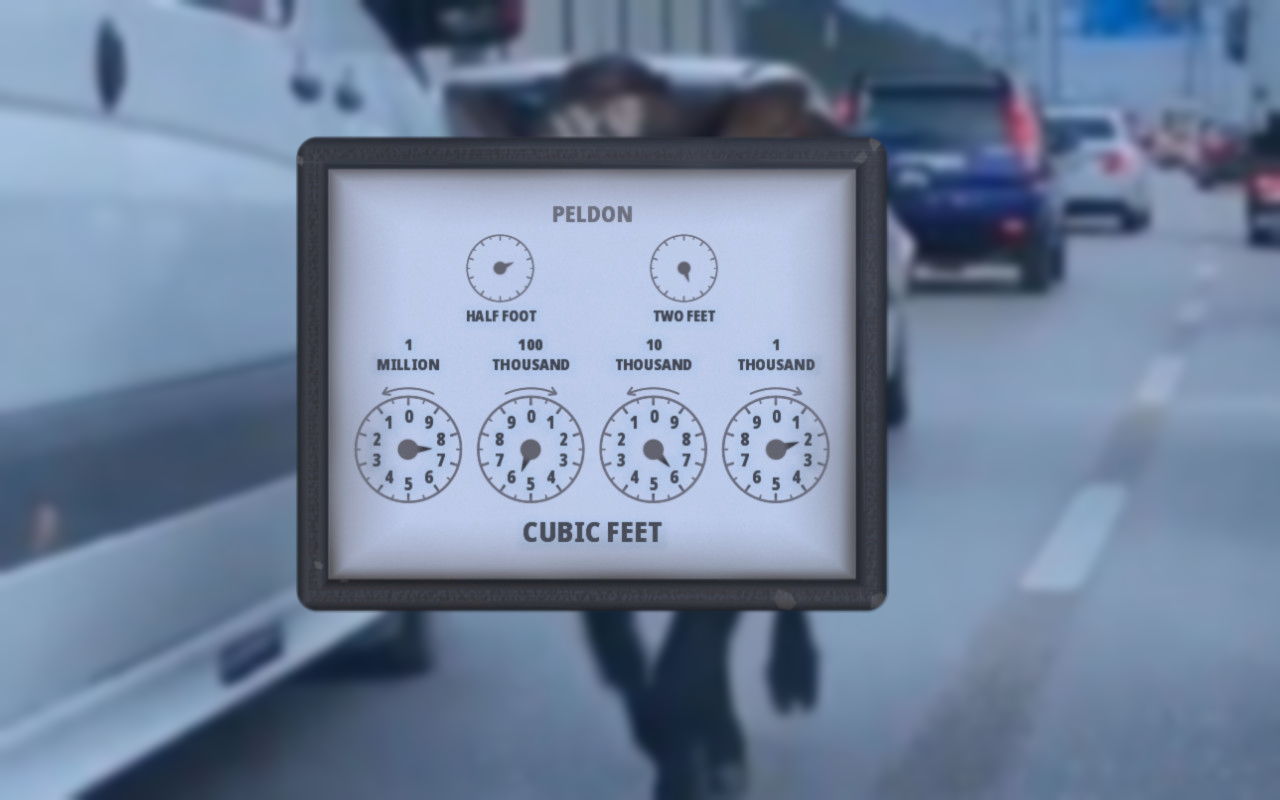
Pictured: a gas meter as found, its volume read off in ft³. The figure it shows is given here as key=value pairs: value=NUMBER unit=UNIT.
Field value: value=756200 unit=ft³
